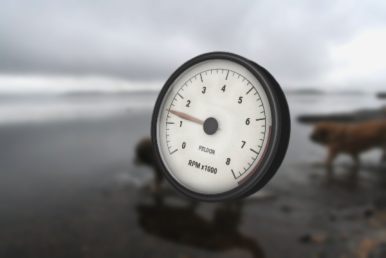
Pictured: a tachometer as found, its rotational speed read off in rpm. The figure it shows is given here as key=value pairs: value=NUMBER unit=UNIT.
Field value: value=1400 unit=rpm
